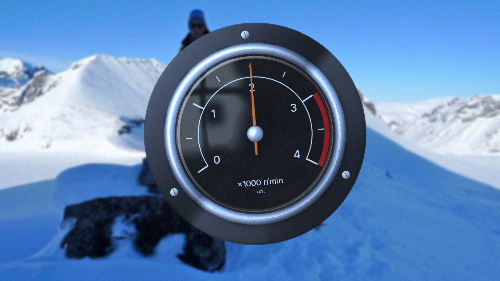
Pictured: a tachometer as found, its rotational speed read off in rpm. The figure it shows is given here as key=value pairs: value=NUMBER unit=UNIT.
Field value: value=2000 unit=rpm
